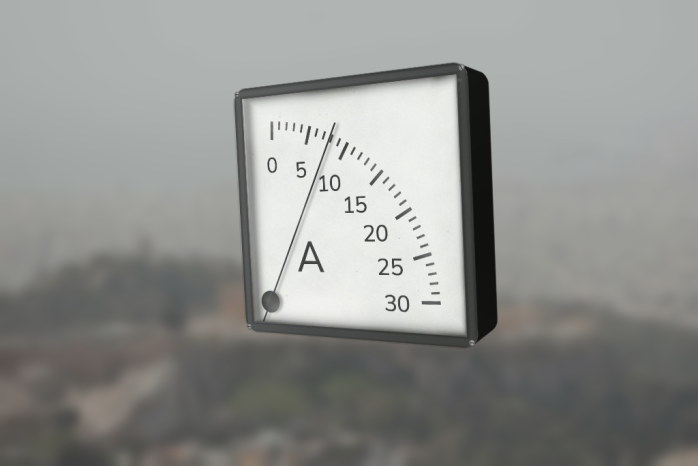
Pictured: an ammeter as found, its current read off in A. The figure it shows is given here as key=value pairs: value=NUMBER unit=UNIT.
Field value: value=8 unit=A
